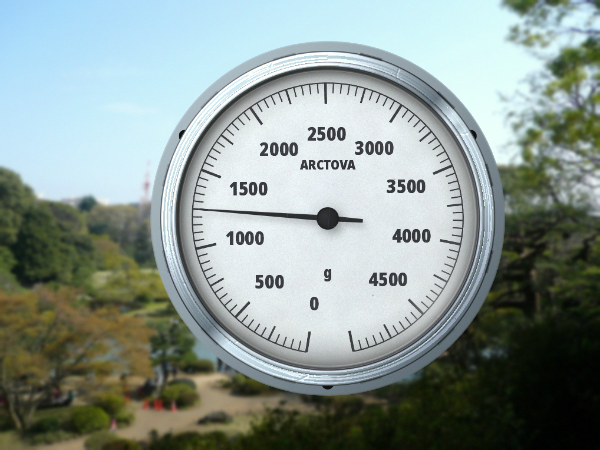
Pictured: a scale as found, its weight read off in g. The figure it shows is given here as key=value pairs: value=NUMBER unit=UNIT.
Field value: value=1250 unit=g
